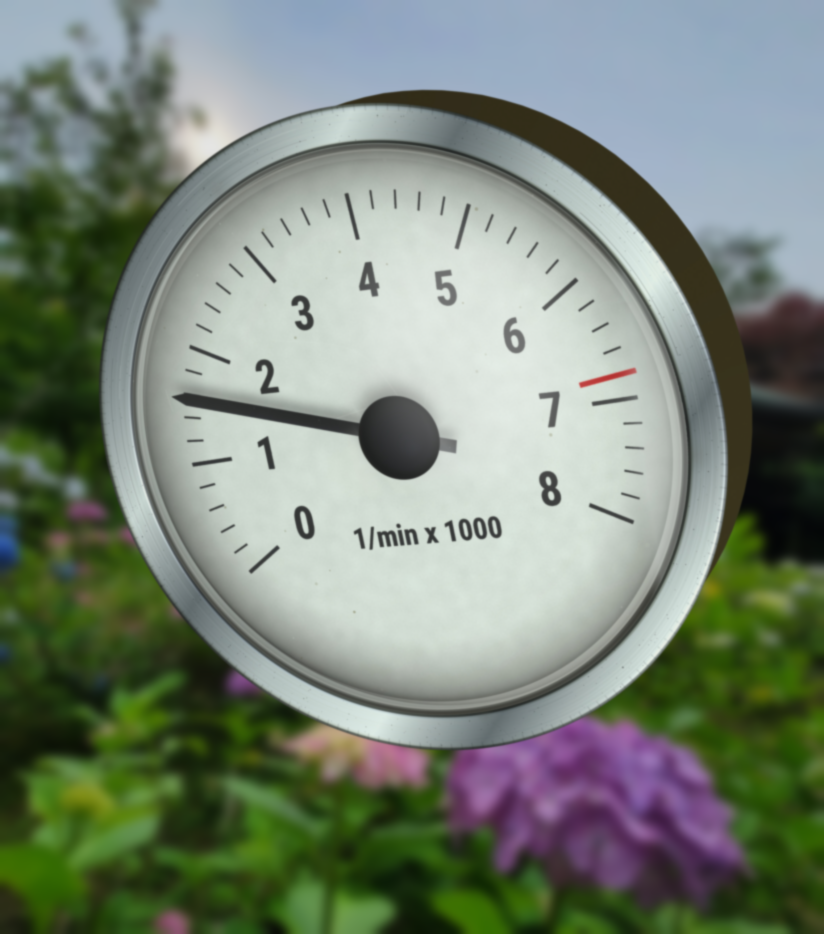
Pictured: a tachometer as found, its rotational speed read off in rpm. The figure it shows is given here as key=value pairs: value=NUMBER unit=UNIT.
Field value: value=1600 unit=rpm
